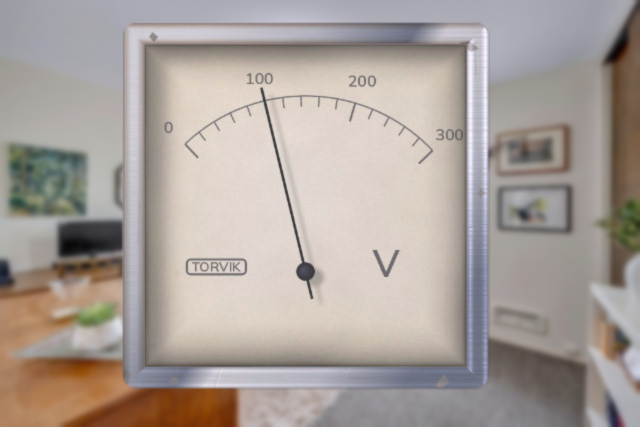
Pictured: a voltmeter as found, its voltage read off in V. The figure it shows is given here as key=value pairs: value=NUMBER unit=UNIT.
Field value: value=100 unit=V
